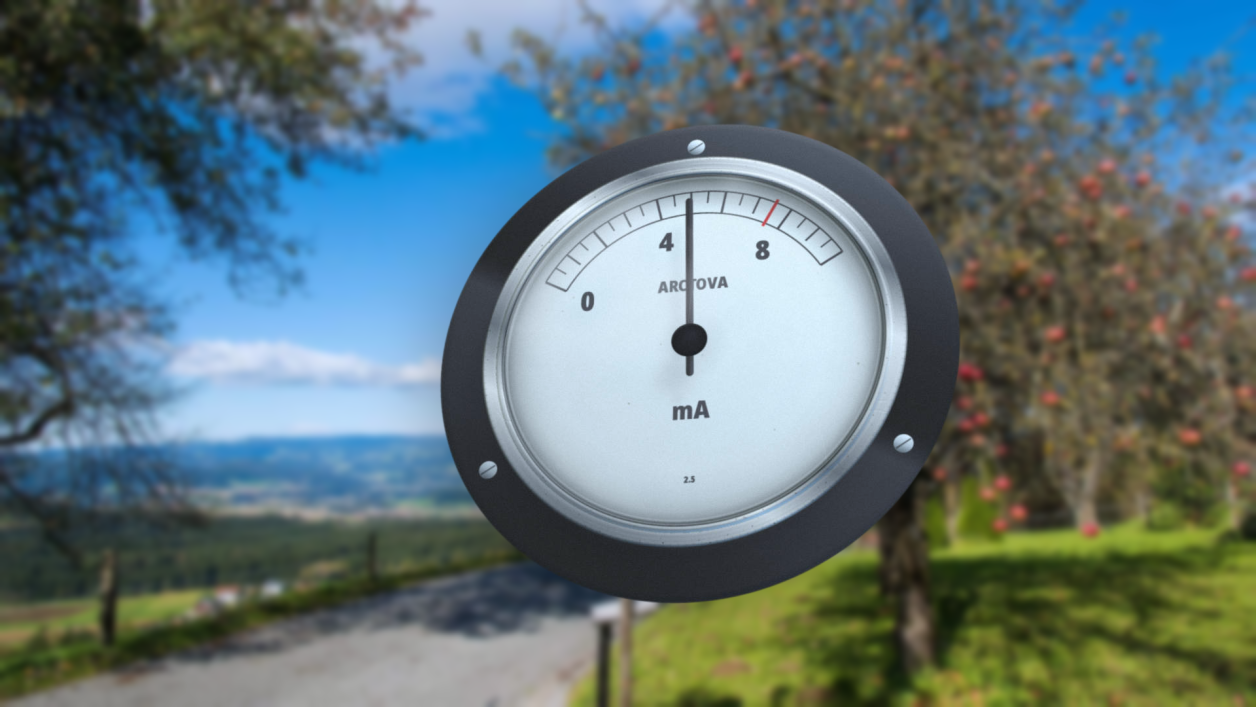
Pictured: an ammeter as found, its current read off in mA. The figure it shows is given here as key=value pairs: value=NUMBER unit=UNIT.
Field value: value=5 unit=mA
